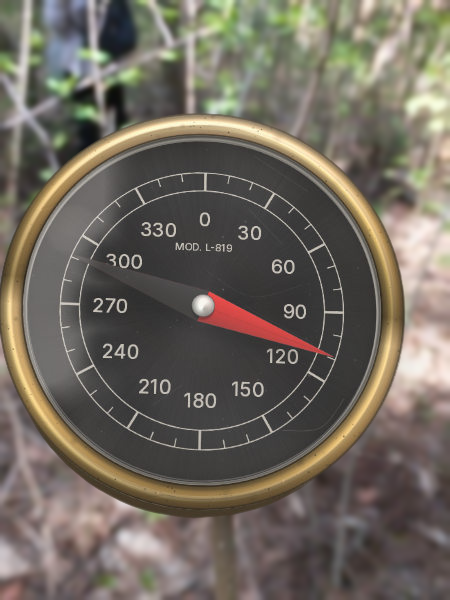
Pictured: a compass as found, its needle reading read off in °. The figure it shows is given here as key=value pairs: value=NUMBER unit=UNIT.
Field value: value=110 unit=°
